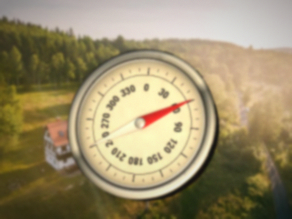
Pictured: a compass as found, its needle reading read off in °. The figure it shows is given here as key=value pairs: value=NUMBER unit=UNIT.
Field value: value=60 unit=°
